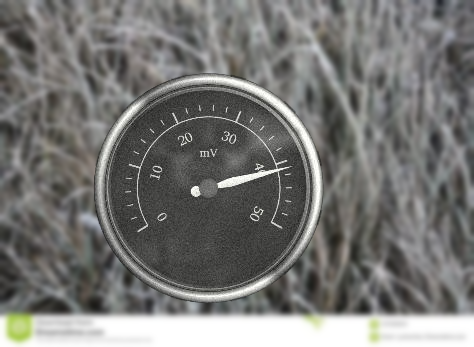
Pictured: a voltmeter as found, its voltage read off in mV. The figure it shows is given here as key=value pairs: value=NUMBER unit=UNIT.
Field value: value=41 unit=mV
